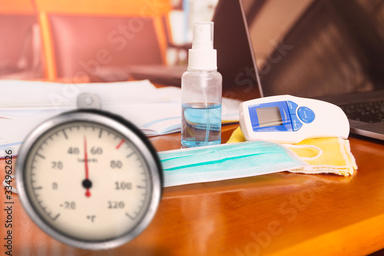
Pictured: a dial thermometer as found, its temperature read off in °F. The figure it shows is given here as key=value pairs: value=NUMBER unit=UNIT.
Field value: value=52 unit=°F
